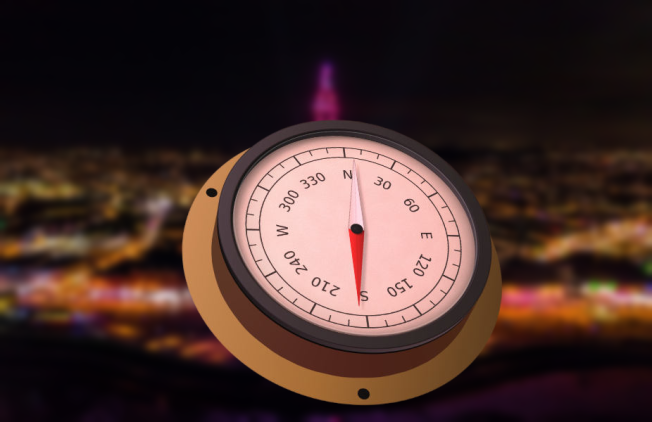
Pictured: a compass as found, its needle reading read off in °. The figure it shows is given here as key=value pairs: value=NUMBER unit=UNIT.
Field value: value=185 unit=°
